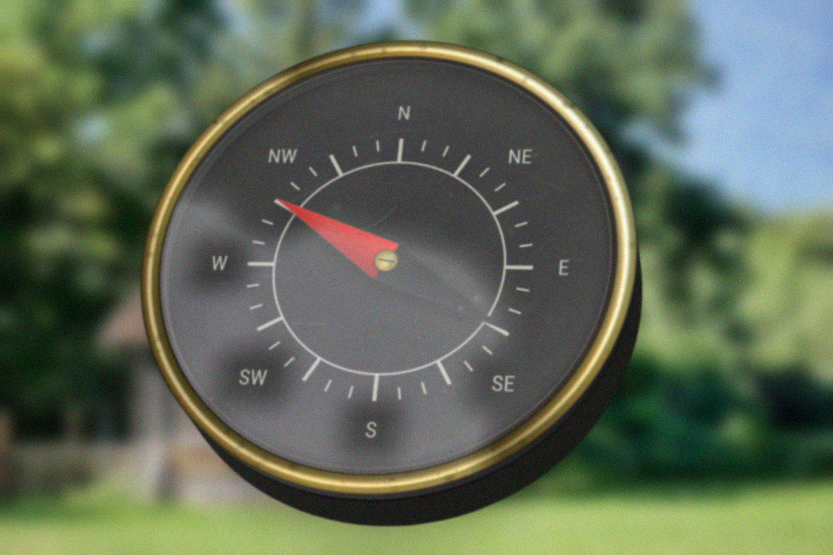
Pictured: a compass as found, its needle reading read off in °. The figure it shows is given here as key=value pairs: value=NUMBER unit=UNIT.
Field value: value=300 unit=°
